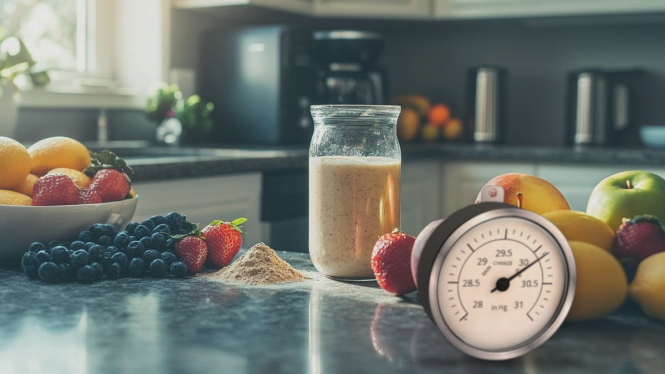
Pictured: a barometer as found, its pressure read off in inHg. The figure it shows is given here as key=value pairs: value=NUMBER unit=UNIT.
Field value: value=30.1 unit=inHg
